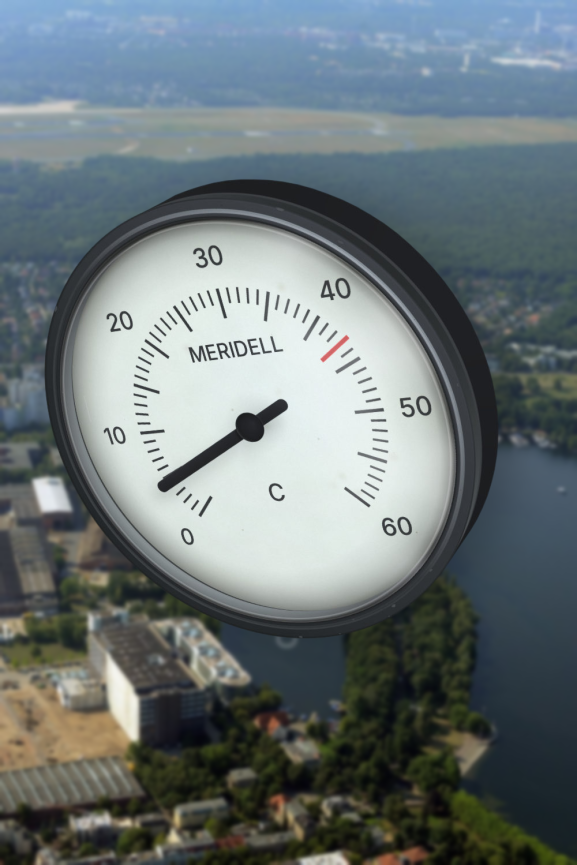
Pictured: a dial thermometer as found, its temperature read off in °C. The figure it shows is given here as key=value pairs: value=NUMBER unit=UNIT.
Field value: value=4.5 unit=°C
